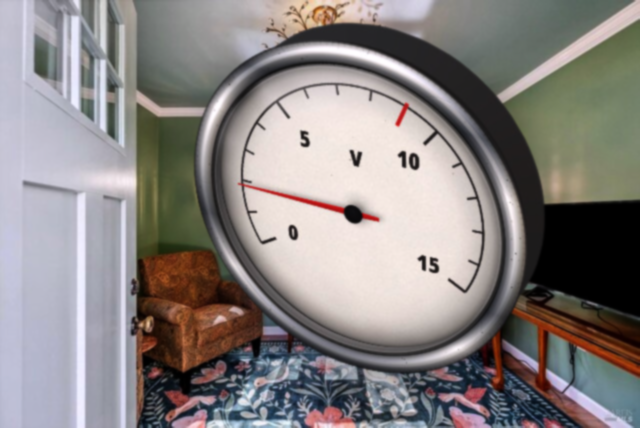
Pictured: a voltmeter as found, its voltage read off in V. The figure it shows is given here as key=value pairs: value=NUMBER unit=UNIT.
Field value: value=2 unit=V
